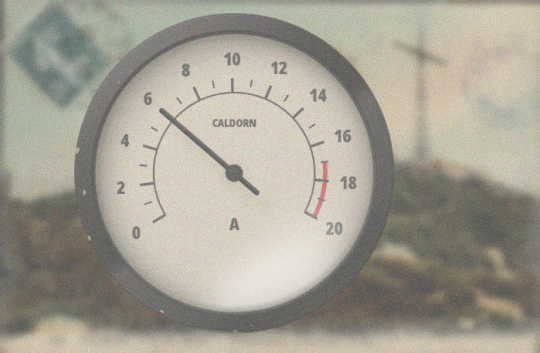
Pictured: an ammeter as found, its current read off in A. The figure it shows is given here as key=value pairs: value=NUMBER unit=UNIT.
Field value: value=6 unit=A
